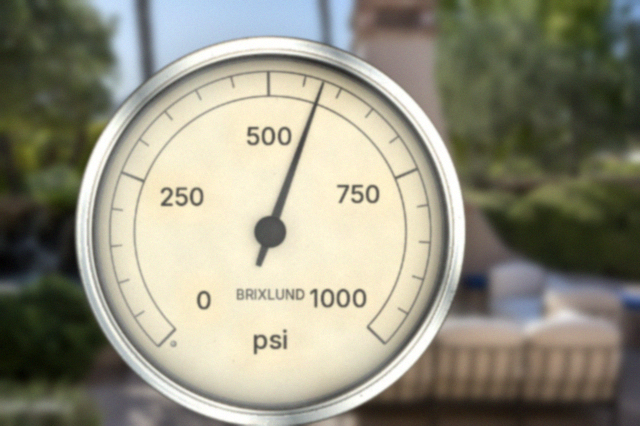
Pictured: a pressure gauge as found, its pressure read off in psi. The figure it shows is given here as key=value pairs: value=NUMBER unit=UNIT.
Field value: value=575 unit=psi
